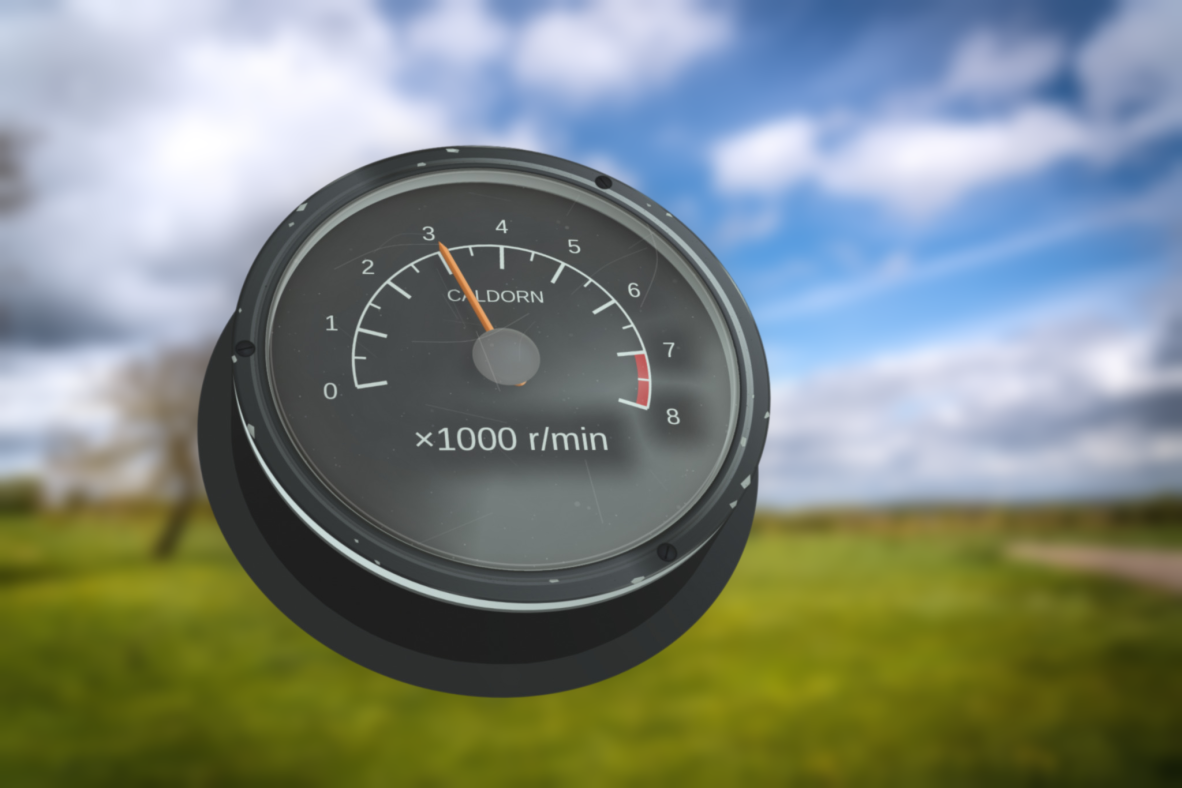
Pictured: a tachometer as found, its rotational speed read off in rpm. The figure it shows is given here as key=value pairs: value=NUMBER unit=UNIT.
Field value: value=3000 unit=rpm
